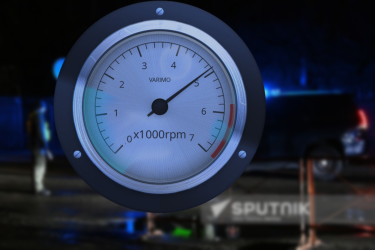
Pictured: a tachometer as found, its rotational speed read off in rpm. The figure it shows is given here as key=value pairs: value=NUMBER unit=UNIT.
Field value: value=4900 unit=rpm
